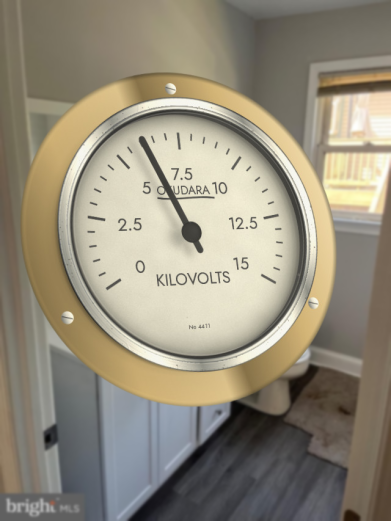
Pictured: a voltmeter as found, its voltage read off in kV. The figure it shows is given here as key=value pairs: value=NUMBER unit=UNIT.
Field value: value=6 unit=kV
